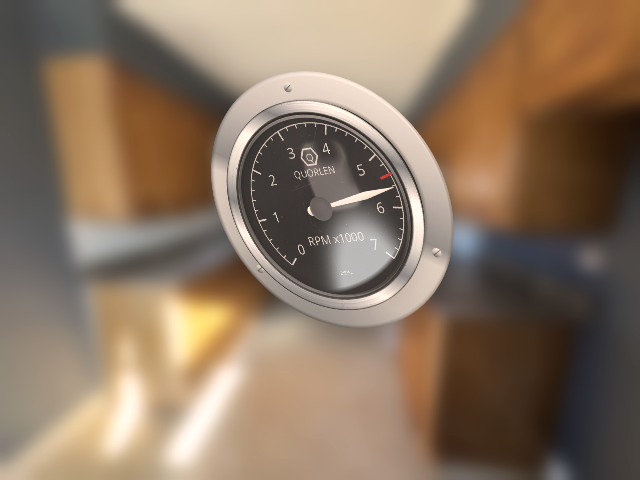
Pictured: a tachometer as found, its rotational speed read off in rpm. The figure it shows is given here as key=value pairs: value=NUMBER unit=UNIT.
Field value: value=5600 unit=rpm
